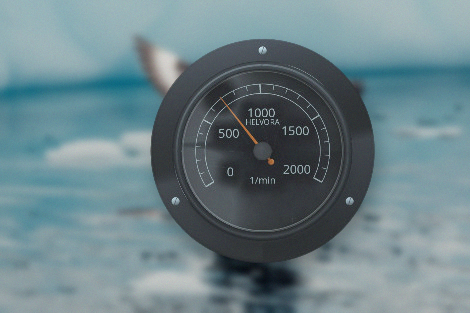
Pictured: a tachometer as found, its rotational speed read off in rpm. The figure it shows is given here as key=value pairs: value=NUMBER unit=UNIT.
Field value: value=700 unit=rpm
